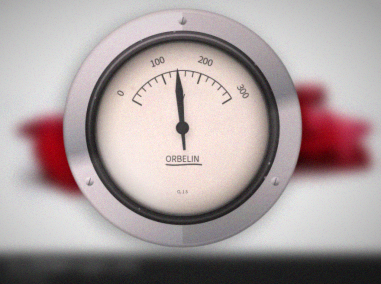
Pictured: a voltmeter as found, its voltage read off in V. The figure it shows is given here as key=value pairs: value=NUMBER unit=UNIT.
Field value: value=140 unit=V
